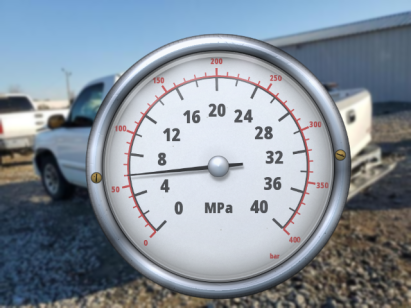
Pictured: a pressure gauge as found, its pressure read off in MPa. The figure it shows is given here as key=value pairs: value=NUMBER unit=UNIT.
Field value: value=6 unit=MPa
